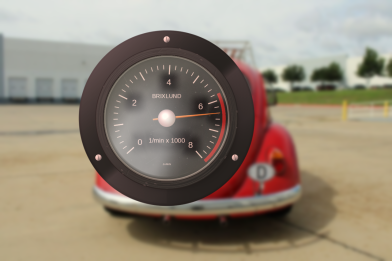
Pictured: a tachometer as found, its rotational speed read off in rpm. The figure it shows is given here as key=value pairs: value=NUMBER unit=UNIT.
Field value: value=6400 unit=rpm
